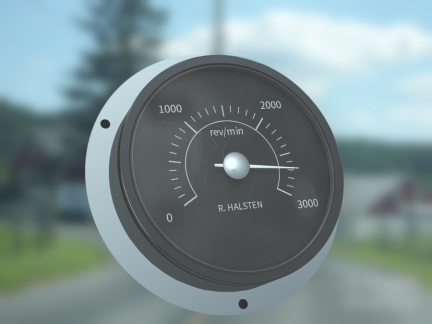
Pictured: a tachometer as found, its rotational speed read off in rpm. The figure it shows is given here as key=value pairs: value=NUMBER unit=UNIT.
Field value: value=2700 unit=rpm
